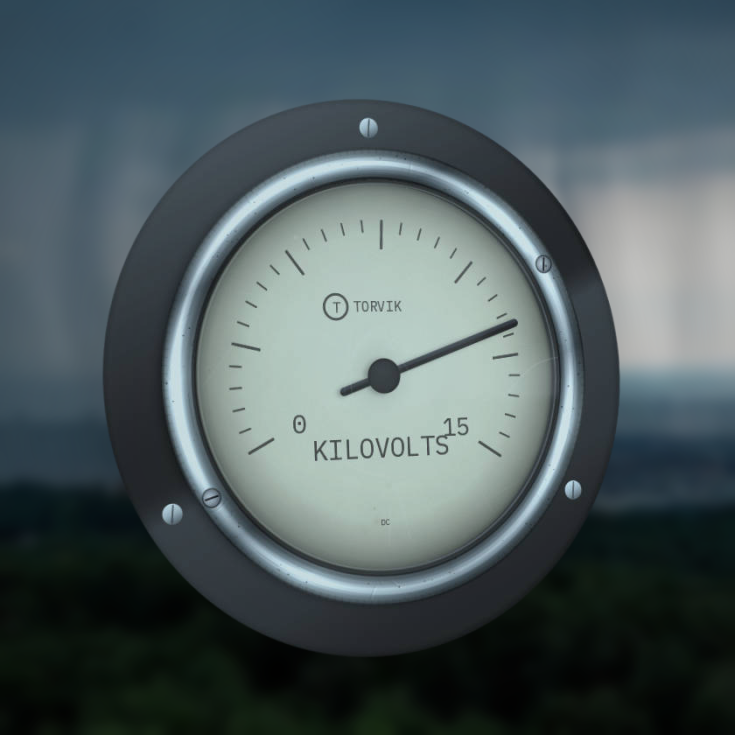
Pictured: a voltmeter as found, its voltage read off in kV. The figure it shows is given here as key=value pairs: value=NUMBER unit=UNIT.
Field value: value=11.75 unit=kV
